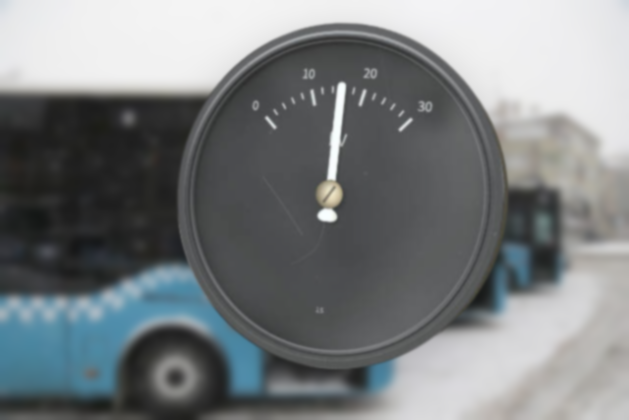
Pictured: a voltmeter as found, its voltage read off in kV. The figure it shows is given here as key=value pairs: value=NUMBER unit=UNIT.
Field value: value=16 unit=kV
